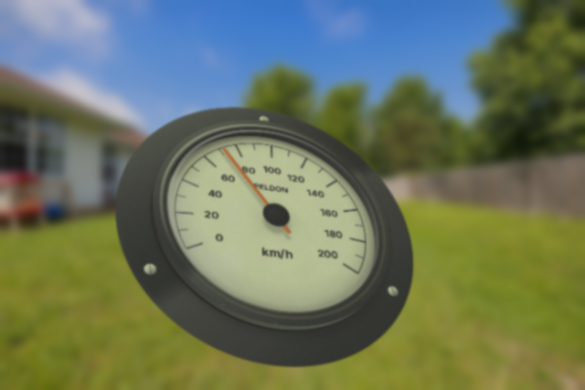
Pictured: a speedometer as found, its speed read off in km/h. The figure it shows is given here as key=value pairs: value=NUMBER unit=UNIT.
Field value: value=70 unit=km/h
